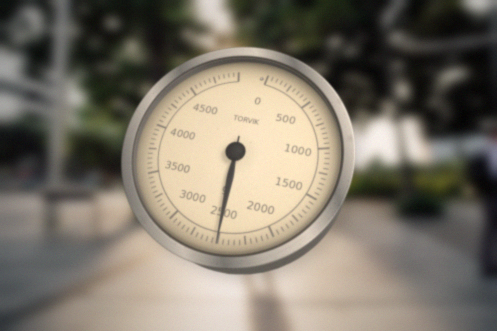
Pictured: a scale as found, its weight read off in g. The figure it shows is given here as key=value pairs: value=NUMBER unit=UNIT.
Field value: value=2500 unit=g
